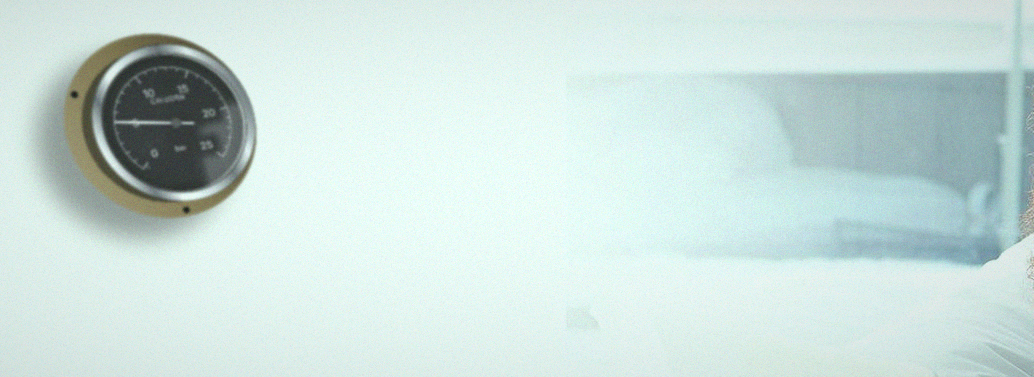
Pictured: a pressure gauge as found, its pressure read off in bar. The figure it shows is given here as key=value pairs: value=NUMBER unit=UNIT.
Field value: value=5 unit=bar
